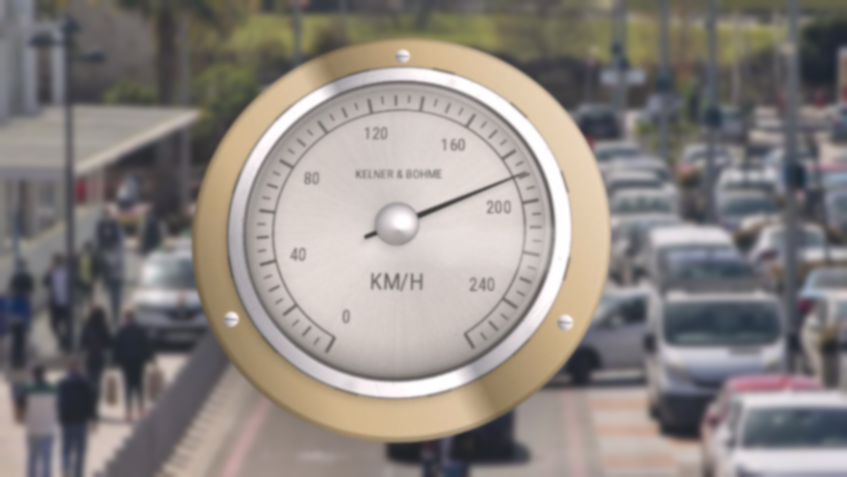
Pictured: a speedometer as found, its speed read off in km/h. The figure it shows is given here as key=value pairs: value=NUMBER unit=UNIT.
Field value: value=190 unit=km/h
